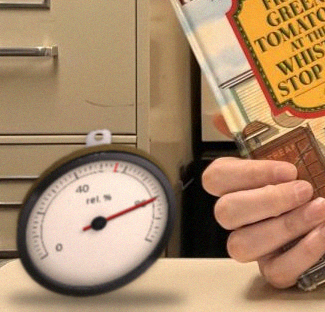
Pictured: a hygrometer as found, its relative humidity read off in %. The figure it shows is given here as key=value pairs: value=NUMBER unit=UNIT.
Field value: value=80 unit=%
